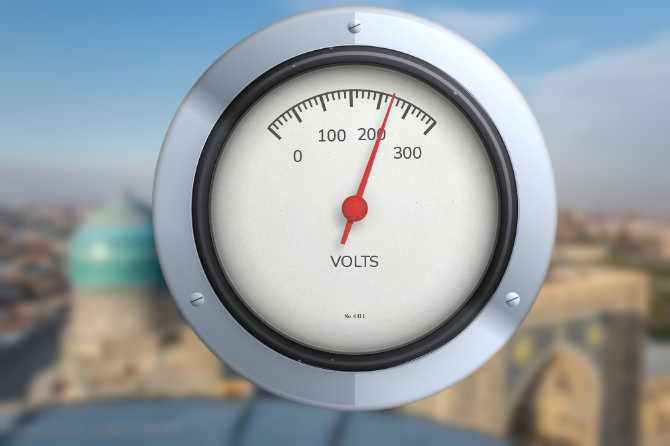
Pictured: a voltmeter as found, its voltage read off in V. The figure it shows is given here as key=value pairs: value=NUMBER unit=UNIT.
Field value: value=220 unit=V
